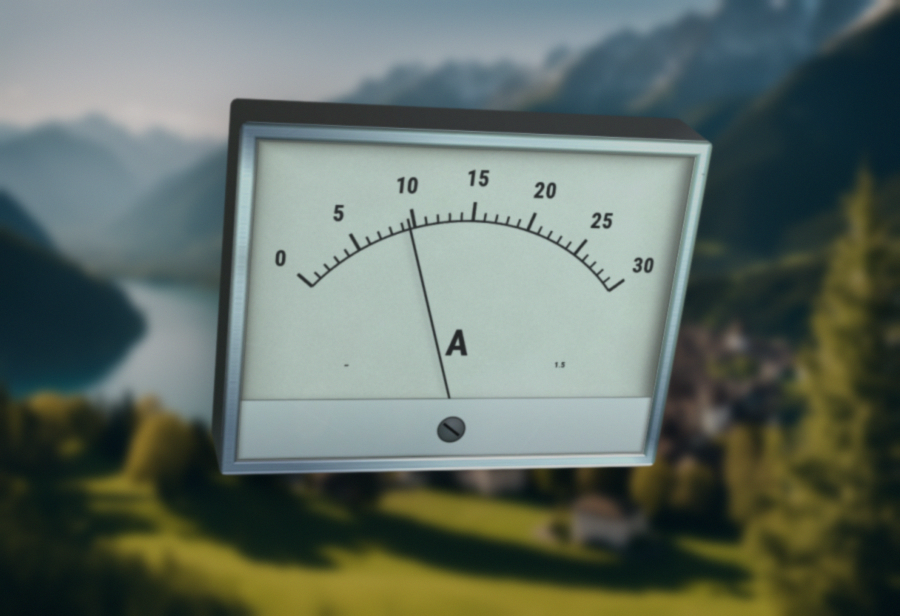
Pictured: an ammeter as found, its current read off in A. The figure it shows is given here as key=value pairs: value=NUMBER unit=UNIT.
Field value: value=9.5 unit=A
